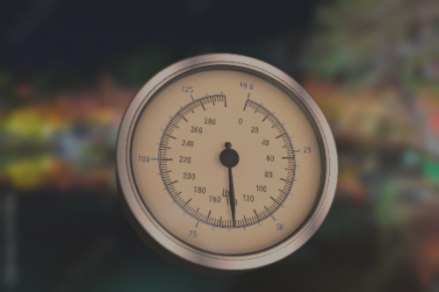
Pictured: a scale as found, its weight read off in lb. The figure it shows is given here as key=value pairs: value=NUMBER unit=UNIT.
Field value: value=140 unit=lb
